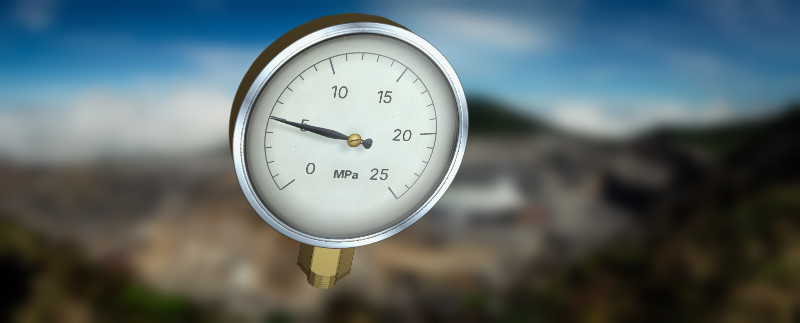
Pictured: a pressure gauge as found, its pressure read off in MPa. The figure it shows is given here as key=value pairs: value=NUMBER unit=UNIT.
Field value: value=5 unit=MPa
